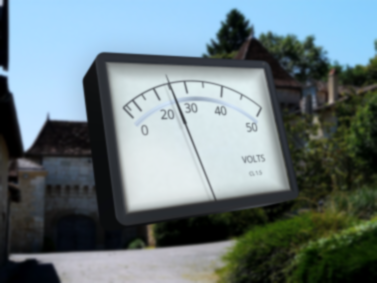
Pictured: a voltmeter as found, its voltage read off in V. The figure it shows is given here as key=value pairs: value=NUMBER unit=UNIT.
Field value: value=25 unit=V
